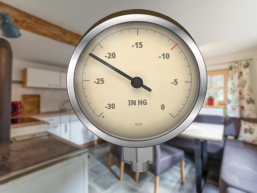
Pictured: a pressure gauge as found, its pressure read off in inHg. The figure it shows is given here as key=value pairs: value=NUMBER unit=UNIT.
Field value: value=-21.5 unit=inHg
